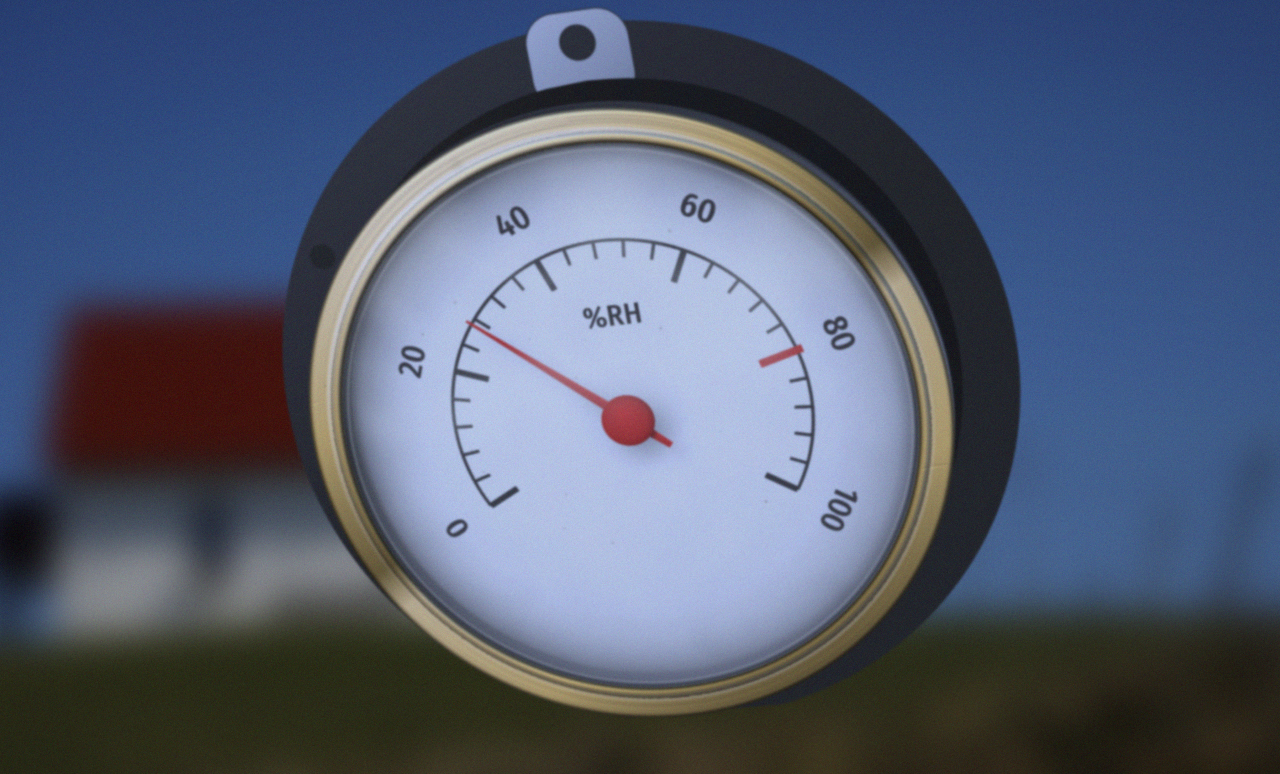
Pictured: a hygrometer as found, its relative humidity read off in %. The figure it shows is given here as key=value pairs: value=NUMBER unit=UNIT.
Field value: value=28 unit=%
